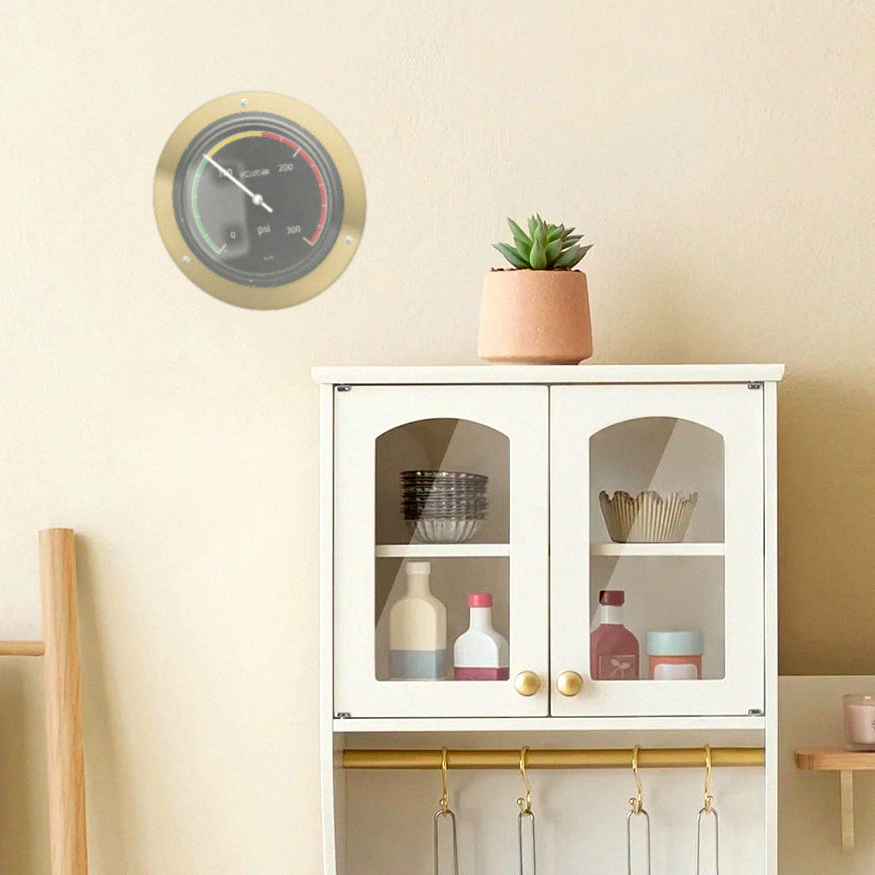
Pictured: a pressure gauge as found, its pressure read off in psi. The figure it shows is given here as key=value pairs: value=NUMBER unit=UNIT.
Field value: value=100 unit=psi
